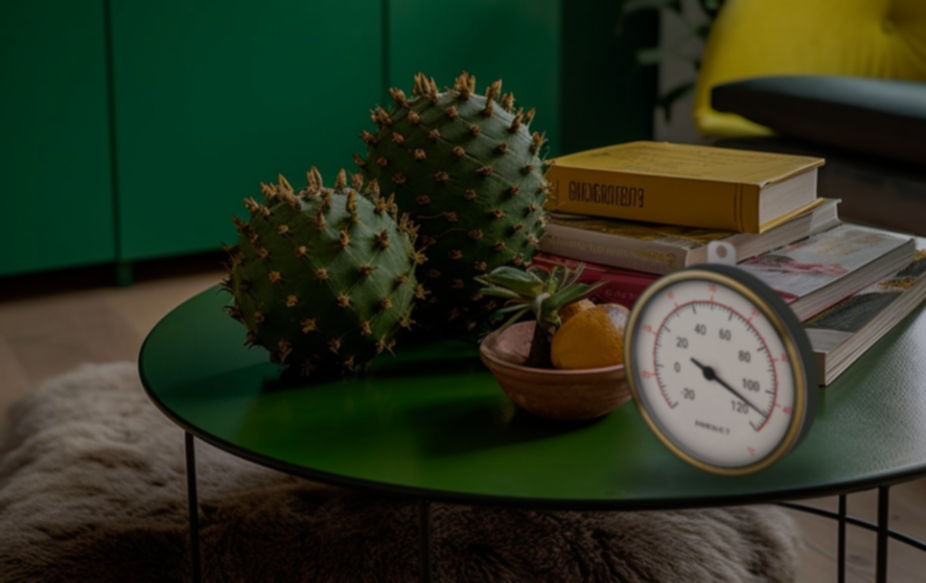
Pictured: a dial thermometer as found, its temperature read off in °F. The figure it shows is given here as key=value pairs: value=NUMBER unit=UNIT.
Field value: value=110 unit=°F
